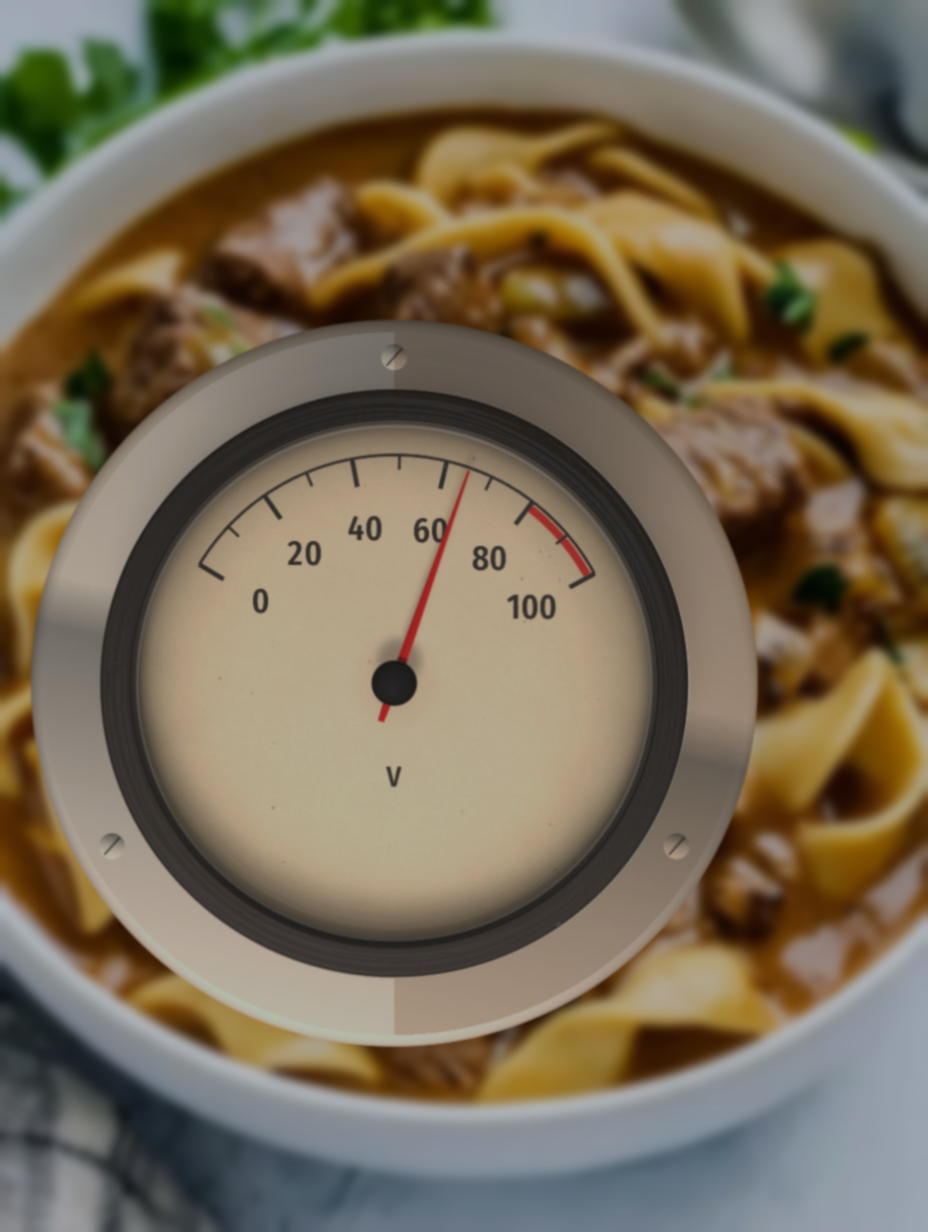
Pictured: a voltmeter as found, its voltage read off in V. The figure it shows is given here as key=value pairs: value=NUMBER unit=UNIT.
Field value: value=65 unit=V
